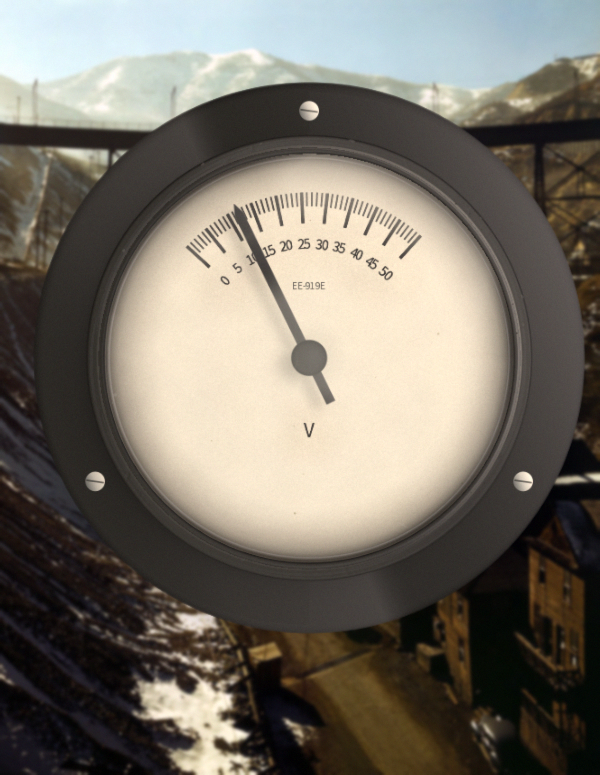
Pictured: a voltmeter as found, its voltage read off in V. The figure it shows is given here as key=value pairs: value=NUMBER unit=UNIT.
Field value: value=12 unit=V
